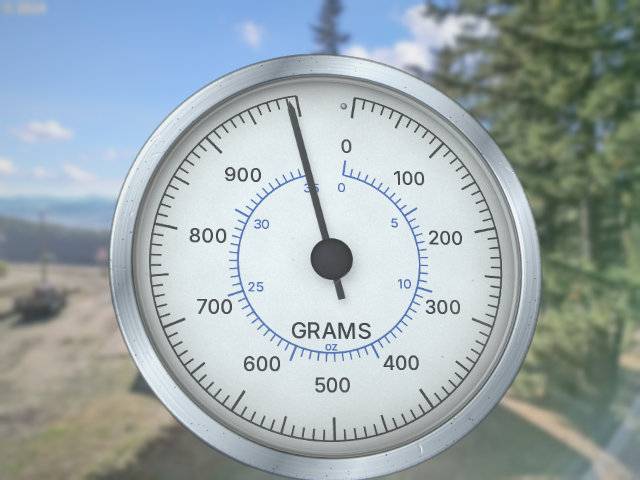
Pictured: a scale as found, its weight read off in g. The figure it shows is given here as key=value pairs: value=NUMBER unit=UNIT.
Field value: value=990 unit=g
